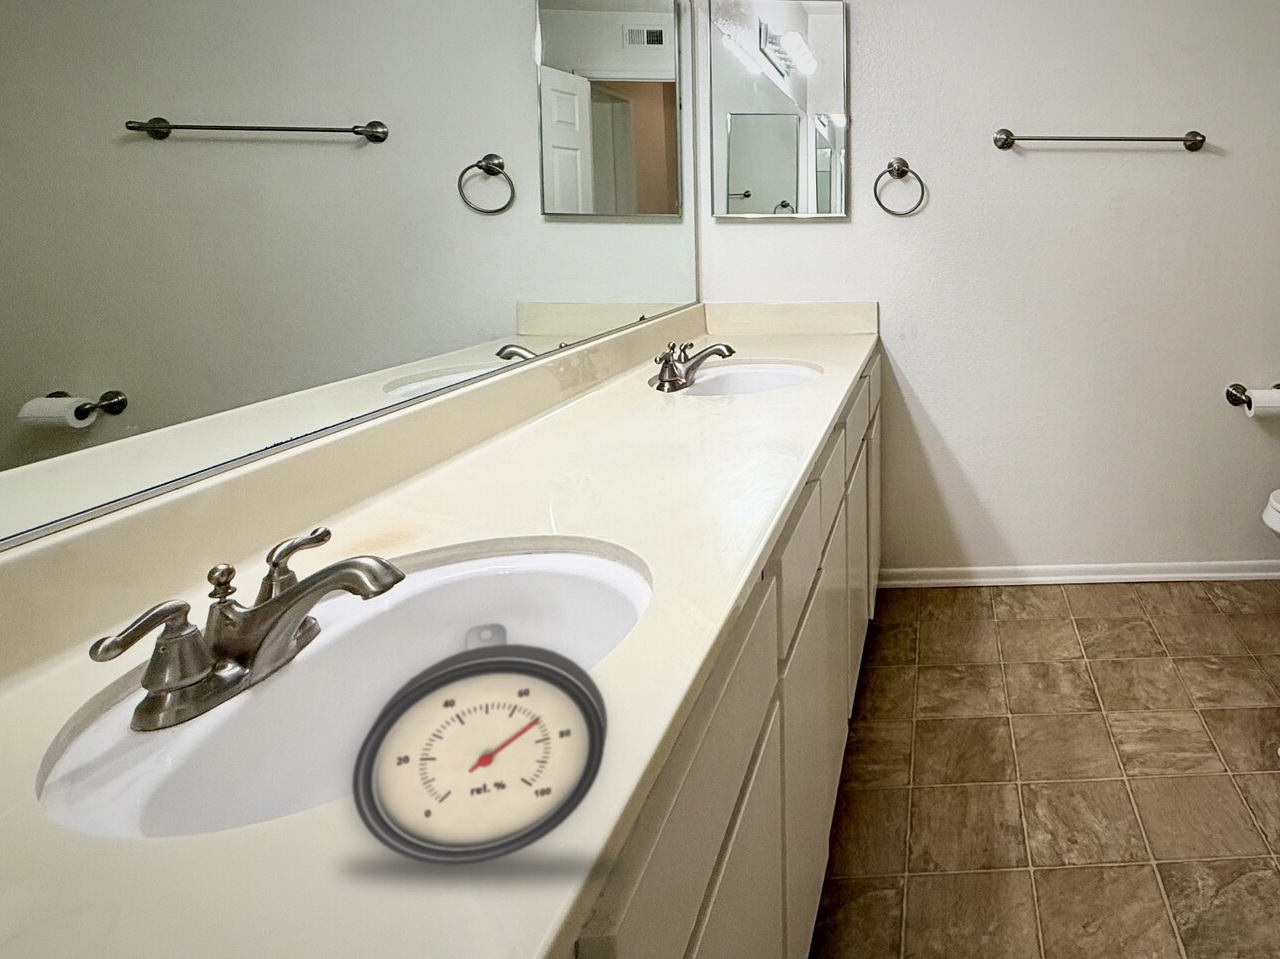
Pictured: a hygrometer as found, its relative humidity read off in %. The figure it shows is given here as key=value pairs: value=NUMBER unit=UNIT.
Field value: value=70 unit=%
